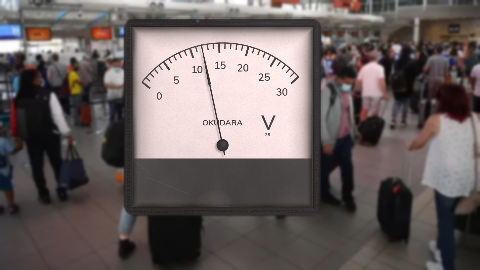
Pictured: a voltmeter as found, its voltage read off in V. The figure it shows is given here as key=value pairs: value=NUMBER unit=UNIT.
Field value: value=12 unit=V
